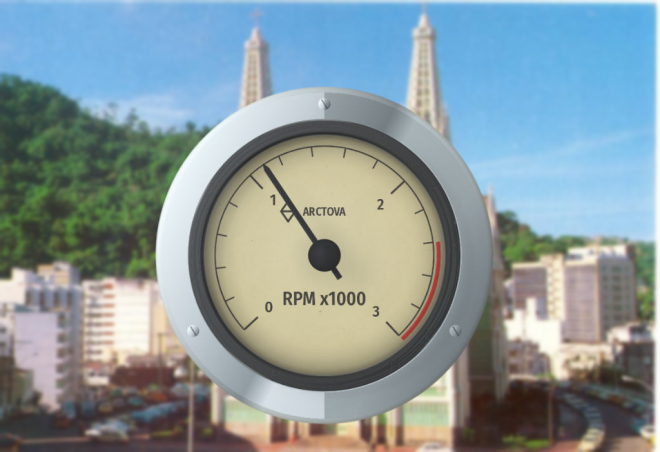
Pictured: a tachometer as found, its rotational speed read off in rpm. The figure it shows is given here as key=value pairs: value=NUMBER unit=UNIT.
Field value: value=1100 unit=rpm
